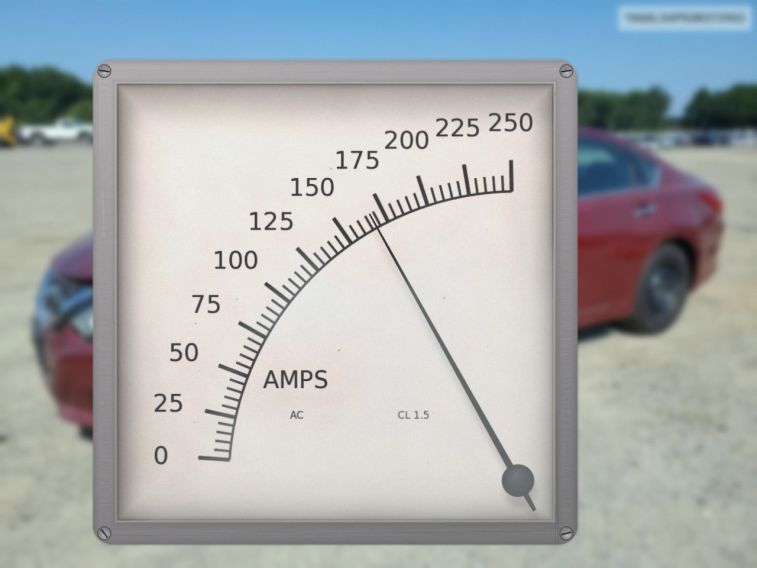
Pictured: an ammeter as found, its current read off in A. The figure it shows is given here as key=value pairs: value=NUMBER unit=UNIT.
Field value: value=167.5 unit=A
